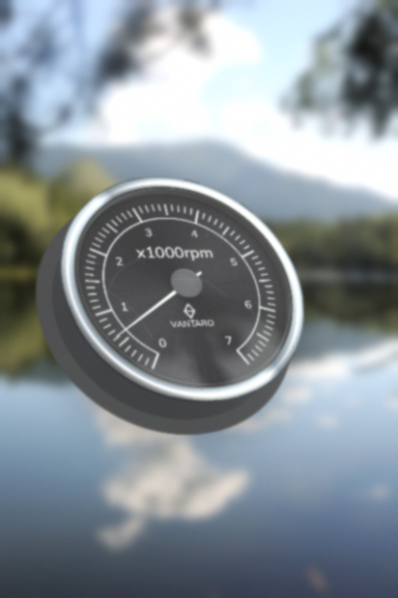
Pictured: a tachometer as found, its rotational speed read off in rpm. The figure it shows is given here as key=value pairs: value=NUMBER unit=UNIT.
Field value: value=600 unit=rpm
